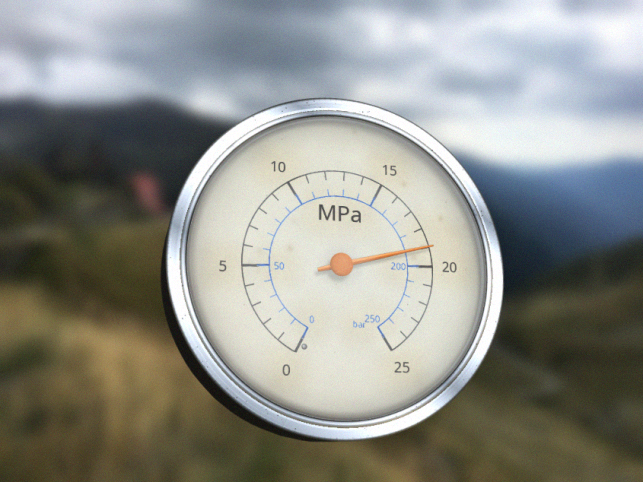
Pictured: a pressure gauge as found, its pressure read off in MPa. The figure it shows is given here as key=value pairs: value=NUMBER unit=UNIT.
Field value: value=19 unit=MPa
